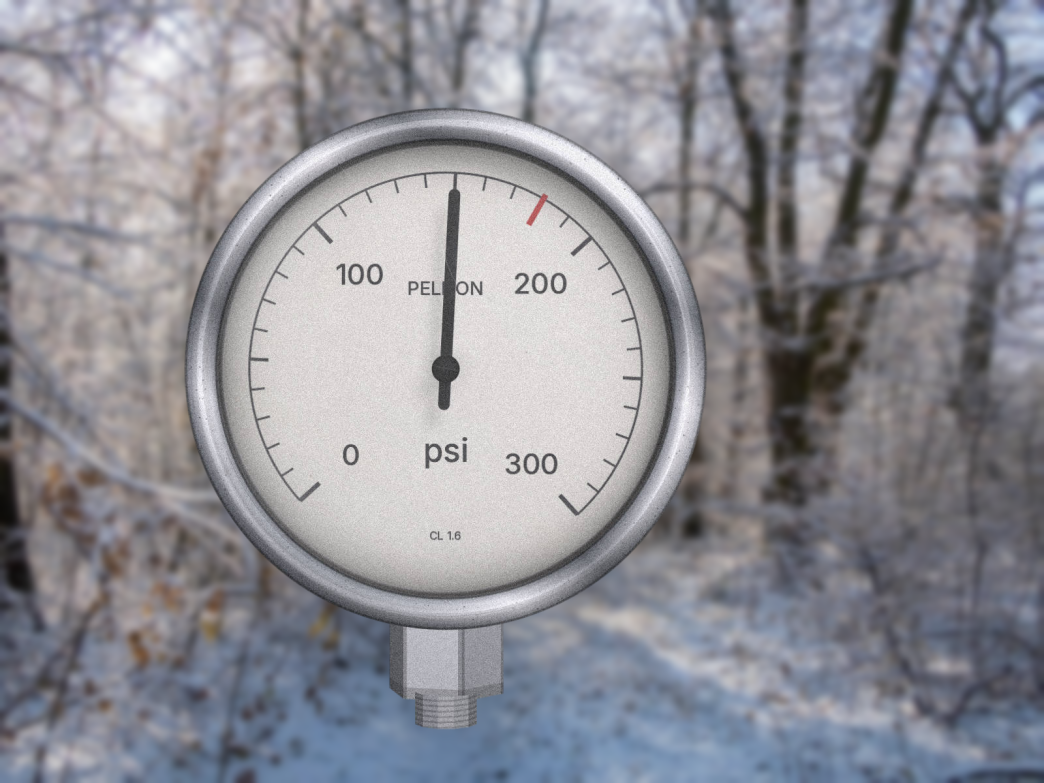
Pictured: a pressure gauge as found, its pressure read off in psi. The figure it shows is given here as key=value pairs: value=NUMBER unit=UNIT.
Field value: value=150 unit=psi
